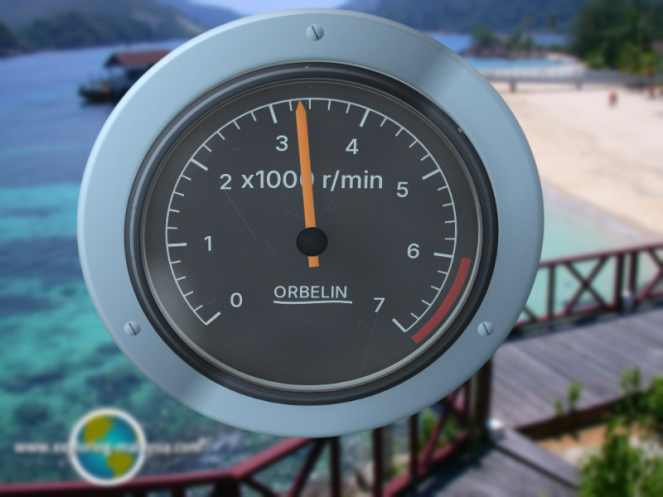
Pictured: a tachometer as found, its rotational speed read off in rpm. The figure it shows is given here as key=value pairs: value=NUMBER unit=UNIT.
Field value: value=3300 unit=rpm
